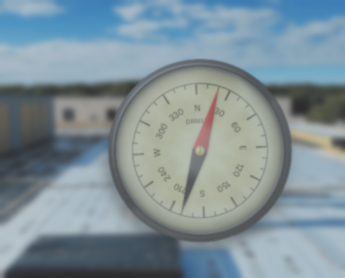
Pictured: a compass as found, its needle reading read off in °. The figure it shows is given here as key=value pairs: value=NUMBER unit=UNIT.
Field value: value=20 unit=°
